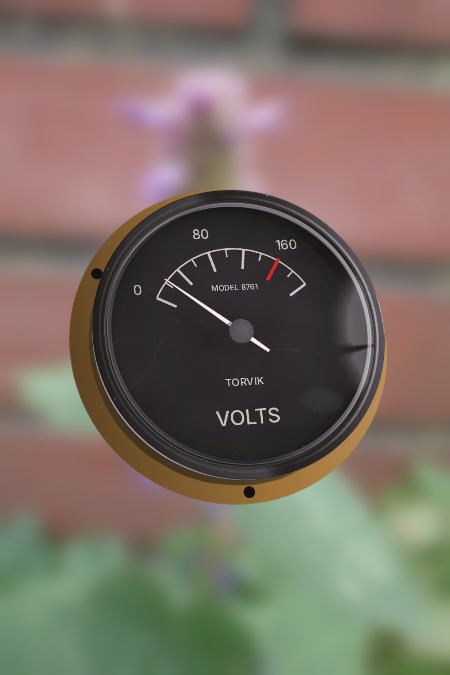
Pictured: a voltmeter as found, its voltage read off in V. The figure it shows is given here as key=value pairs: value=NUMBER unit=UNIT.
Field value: value=20 unit=V
